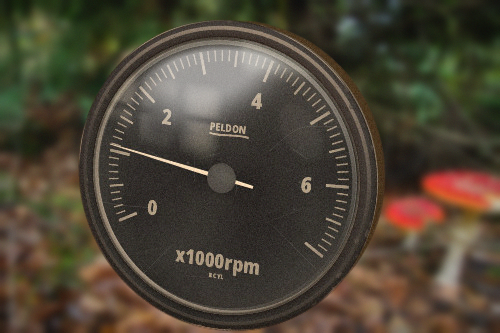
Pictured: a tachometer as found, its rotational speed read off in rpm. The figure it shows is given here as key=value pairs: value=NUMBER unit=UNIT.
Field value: value=1100 unit=rpm
